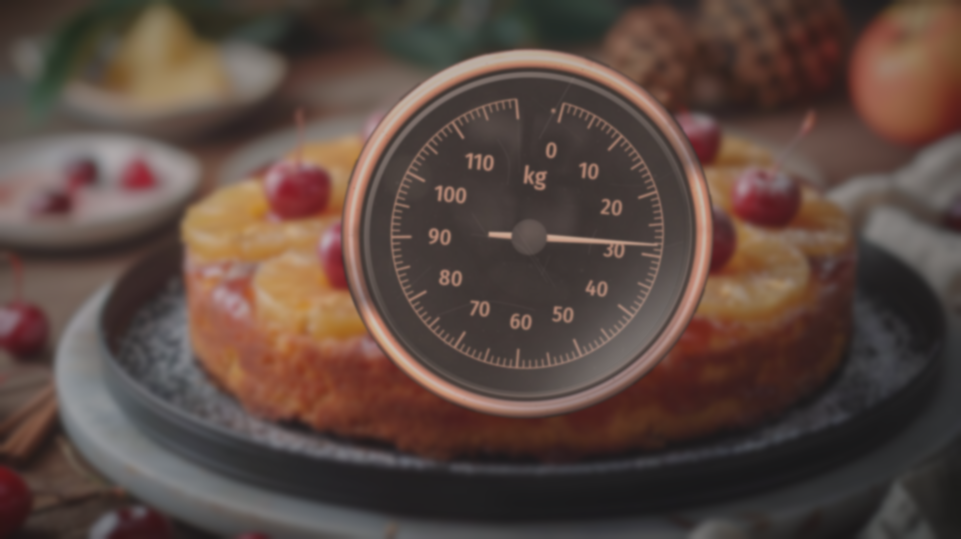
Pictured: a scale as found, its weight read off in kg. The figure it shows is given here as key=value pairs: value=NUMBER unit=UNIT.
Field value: value=28 unit=kg
